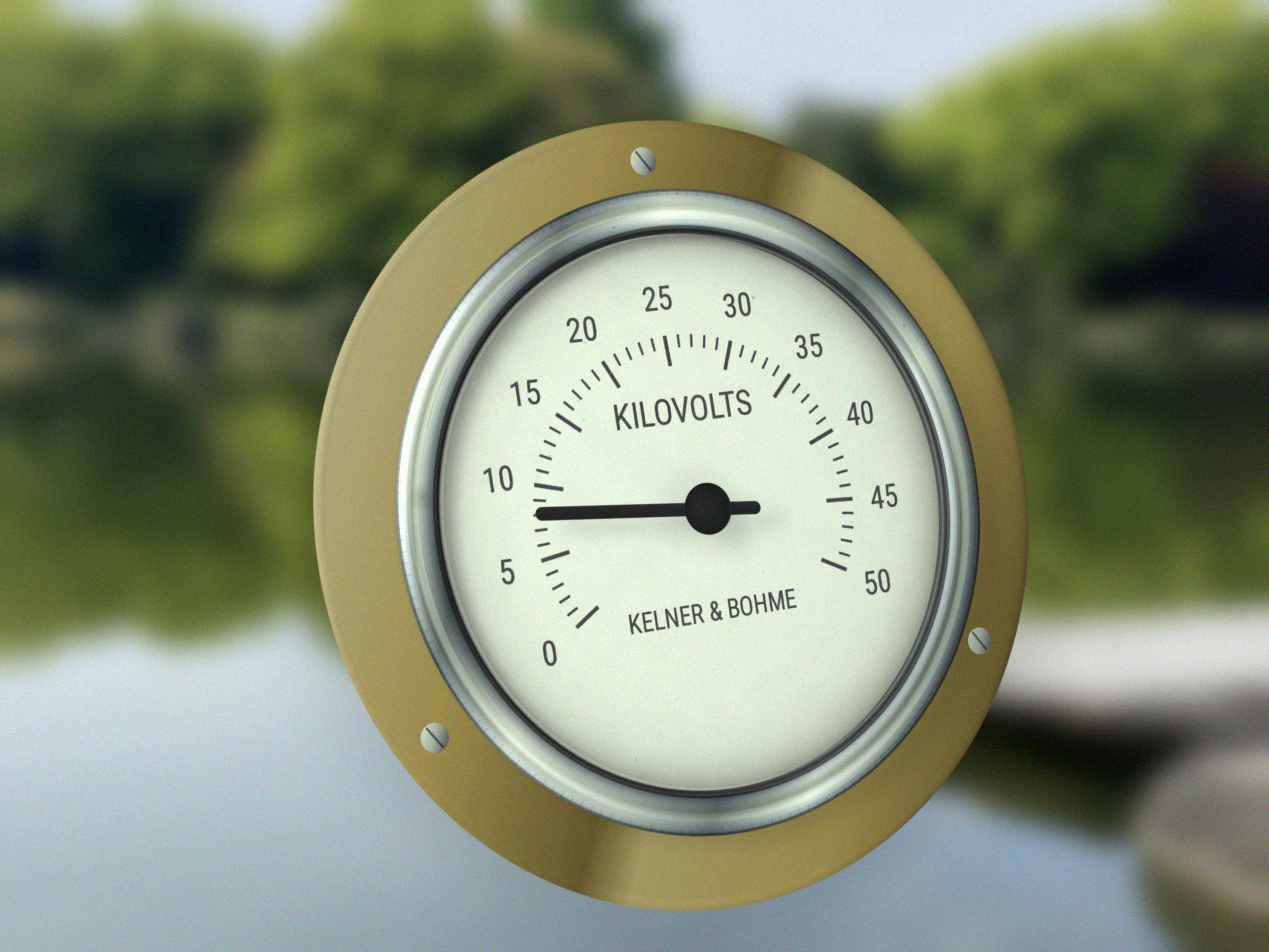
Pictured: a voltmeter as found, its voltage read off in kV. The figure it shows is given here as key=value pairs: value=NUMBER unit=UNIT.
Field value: value=8 unit=kV
